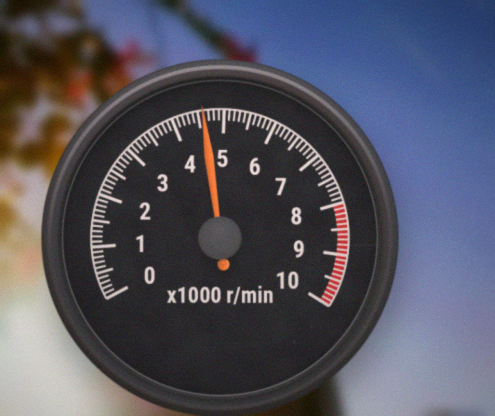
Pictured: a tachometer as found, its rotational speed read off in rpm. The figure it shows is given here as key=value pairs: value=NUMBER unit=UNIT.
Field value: value=4600 unit=rpm
